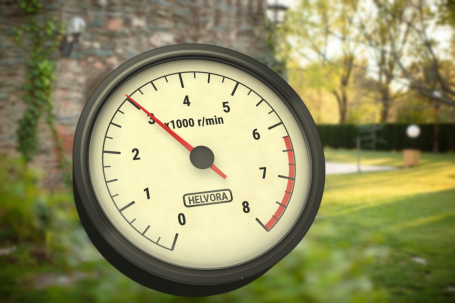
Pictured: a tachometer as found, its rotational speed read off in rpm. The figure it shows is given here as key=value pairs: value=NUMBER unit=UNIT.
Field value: value=3000 unit=rpm
